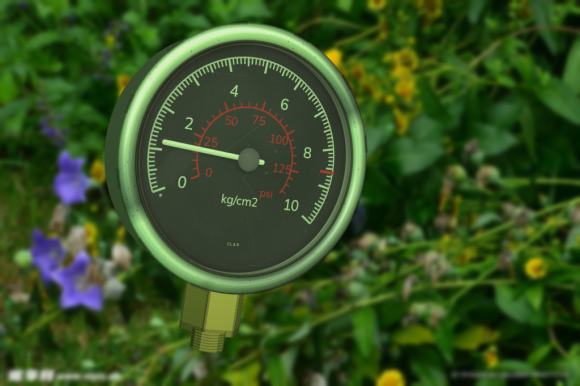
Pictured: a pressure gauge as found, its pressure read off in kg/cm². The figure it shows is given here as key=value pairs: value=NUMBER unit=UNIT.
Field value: value=1.2 unit=kg/cm²
